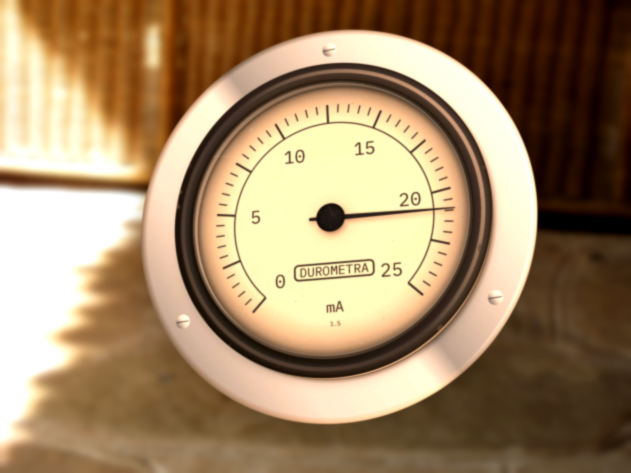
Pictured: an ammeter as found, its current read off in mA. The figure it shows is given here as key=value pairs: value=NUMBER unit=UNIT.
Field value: value=21 unit=mA
